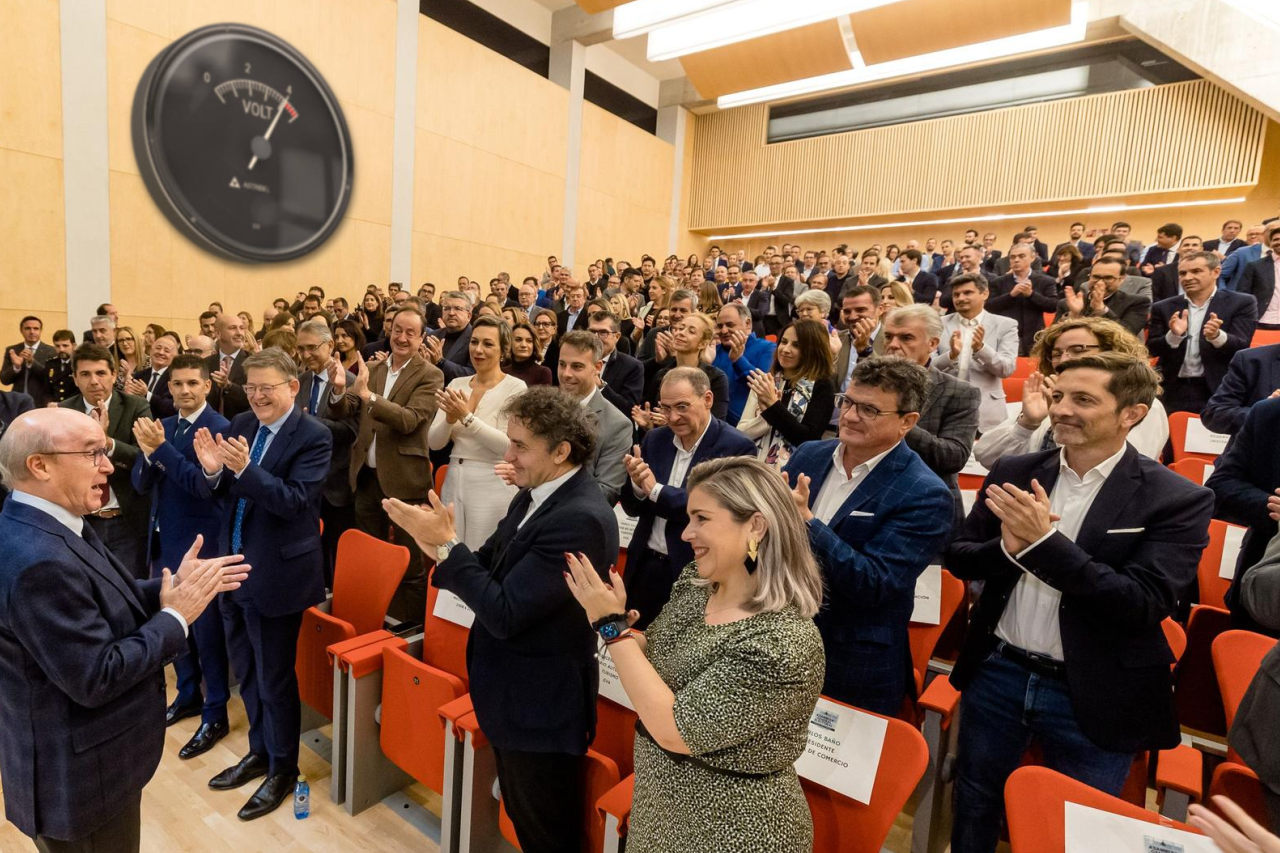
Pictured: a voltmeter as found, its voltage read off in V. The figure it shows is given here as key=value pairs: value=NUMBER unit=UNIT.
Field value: value=4 unit=V
